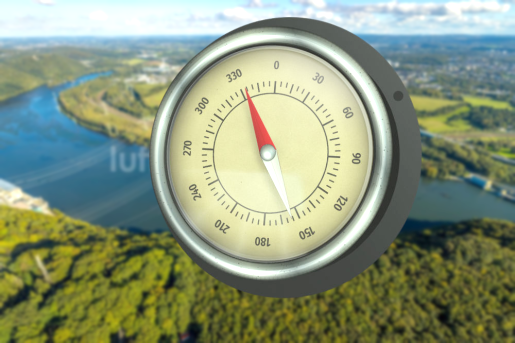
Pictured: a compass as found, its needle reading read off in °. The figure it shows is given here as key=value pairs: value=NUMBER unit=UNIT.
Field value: value=335 unit=°
